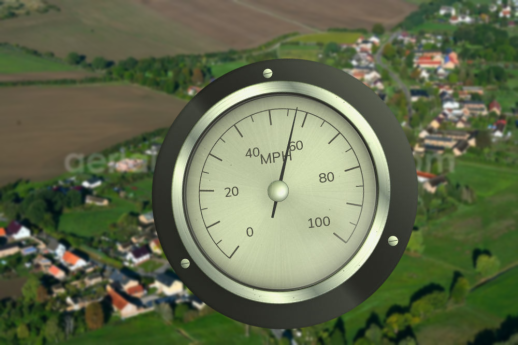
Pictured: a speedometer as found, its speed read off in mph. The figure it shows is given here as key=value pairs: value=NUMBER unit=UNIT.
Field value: value=57.5 unit=mph
